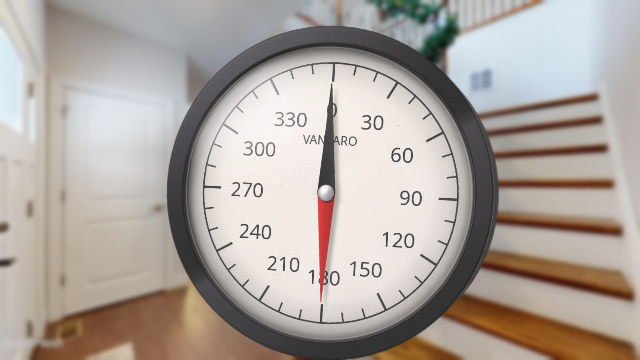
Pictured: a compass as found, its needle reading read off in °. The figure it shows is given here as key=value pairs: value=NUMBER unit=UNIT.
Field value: value=180 unit=°
